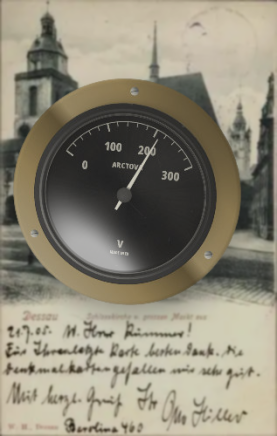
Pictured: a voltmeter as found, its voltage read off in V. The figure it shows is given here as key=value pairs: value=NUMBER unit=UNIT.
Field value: value=210 unit=V
